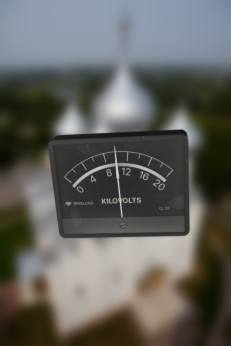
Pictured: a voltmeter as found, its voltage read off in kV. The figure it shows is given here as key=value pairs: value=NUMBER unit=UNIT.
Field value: value=10 unit=kV
